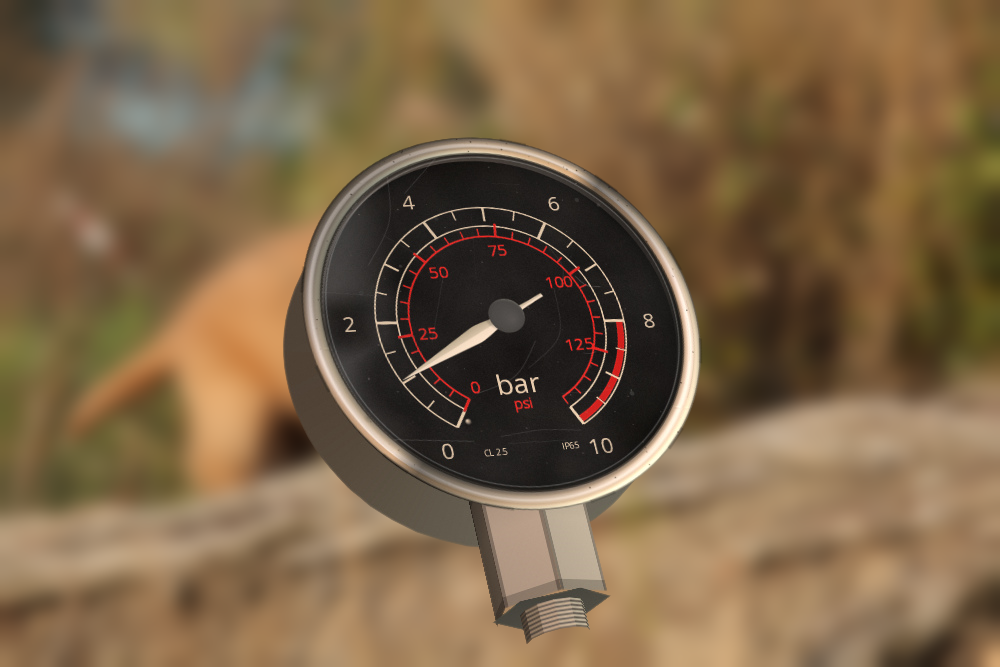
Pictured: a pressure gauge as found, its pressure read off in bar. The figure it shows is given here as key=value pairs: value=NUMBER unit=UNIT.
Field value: value=1 unit=bar
